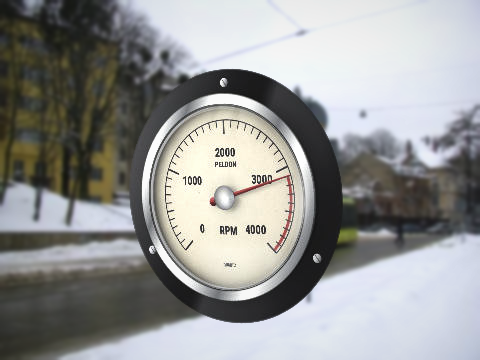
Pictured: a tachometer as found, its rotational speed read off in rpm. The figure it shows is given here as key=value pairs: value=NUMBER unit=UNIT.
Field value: value=3100 unit=rpm
